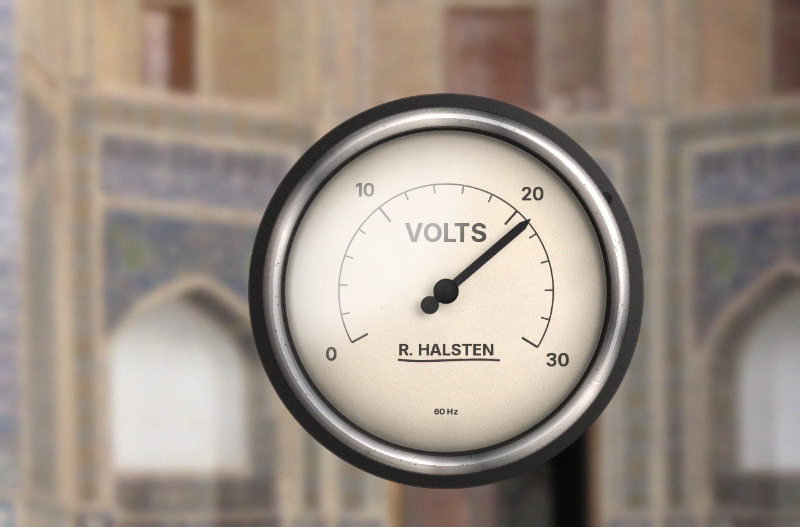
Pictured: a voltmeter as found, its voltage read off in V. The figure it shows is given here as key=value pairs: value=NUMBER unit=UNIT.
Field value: value=21 unit=V
